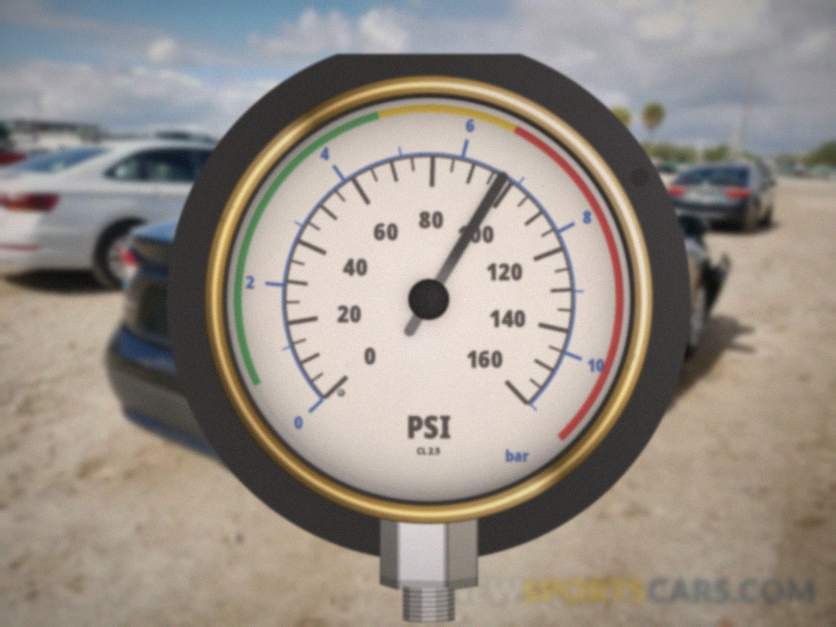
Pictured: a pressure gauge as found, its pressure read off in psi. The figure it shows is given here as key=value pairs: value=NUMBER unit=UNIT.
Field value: value=97.5 unit=psi
